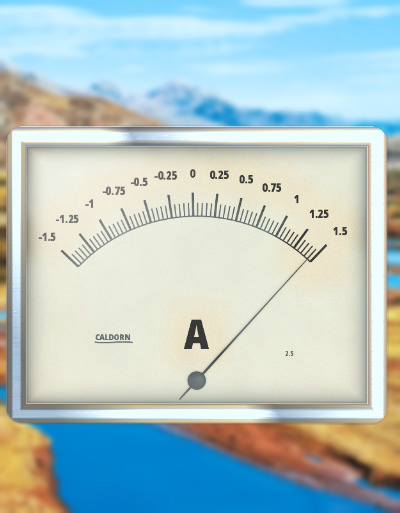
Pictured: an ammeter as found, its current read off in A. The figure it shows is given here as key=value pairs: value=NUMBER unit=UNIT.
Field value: value=1.45 unit=A
